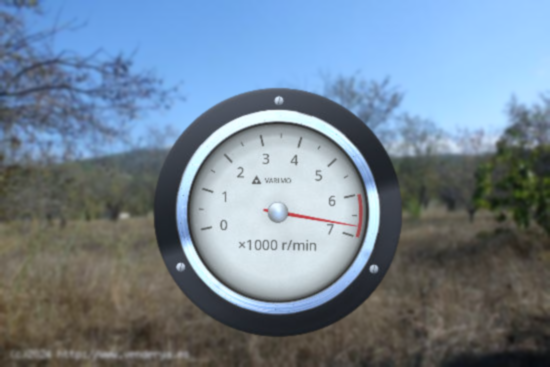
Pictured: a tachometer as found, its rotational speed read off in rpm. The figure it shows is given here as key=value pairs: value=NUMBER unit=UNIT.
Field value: value=6750 unit=rpm
